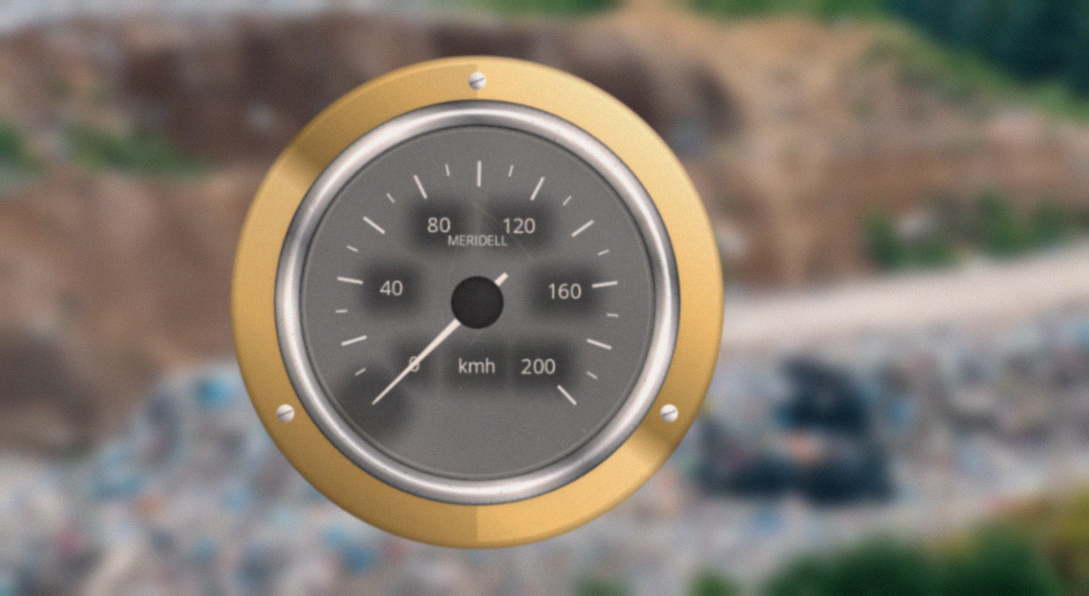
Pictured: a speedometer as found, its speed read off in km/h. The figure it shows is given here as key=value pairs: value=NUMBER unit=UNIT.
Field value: value=0 unit=km/h
